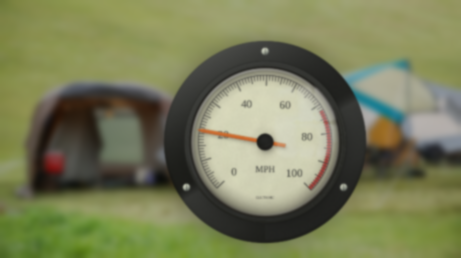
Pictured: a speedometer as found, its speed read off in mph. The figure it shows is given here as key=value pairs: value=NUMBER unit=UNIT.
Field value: value=20 unit=mph
